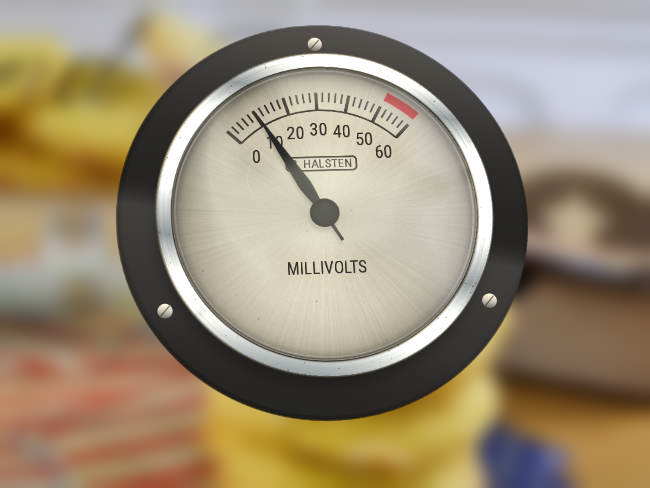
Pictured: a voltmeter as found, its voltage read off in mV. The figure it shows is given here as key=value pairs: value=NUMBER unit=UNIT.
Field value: value=10 unit=mV
